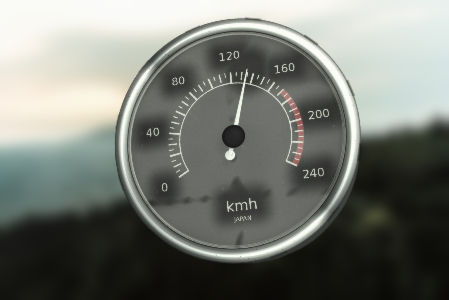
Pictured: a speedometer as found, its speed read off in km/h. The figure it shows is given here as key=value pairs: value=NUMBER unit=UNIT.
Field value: value=135 unit=km/h
